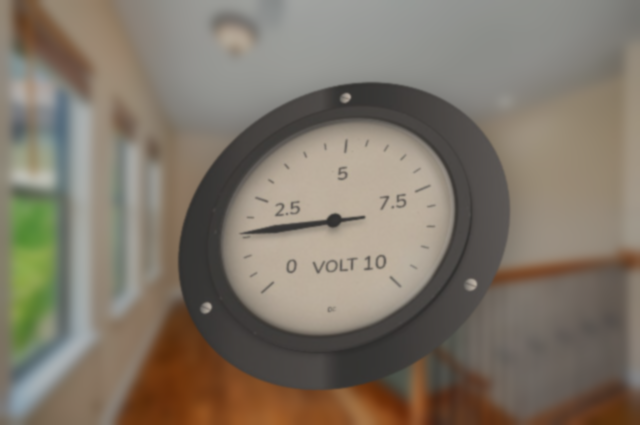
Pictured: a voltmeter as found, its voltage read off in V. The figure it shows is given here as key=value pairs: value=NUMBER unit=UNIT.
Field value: value=1.5 unit=V
